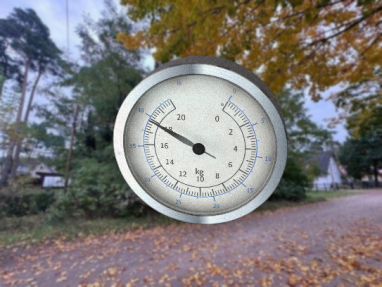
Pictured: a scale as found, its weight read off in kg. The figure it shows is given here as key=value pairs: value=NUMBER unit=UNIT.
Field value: value=18 unit=kg
